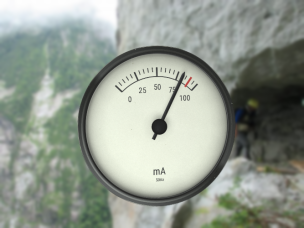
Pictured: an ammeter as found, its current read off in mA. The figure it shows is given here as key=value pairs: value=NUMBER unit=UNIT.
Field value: value=80 unit=mA
